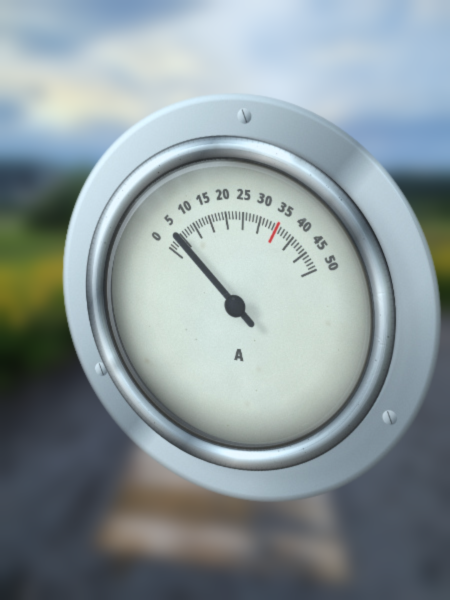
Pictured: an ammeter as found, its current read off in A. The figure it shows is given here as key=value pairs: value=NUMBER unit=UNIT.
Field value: value=5 unit=A
